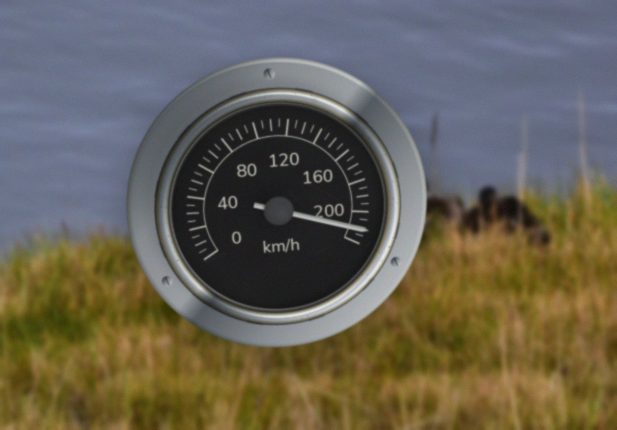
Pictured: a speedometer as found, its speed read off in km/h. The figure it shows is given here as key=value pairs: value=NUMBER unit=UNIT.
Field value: value=210 unit=km/h
